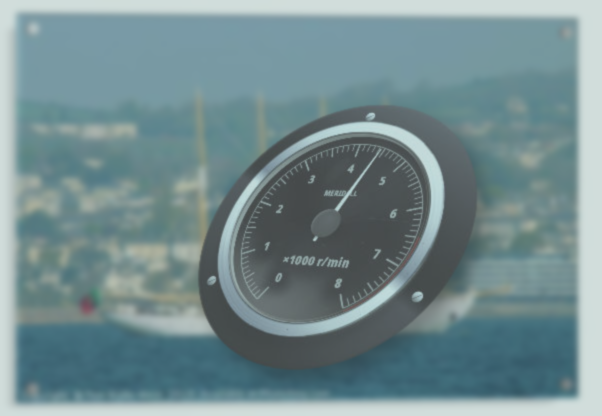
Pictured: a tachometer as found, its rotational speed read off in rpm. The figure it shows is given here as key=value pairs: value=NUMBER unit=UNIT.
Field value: value=4500 unit=rpm
